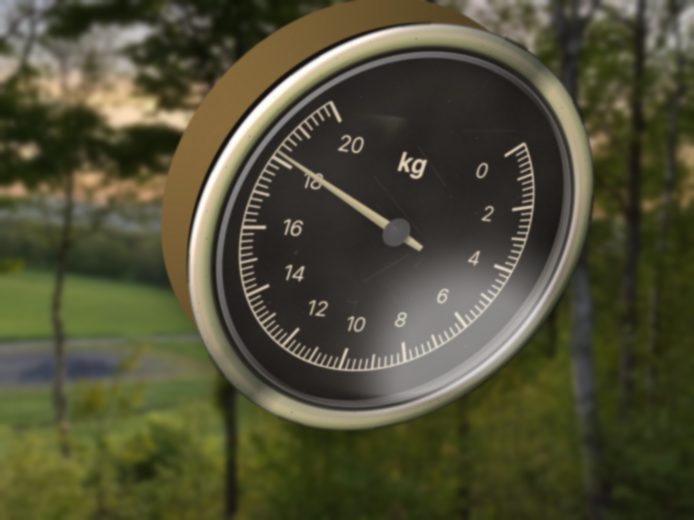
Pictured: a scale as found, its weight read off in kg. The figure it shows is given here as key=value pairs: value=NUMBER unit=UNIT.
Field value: value=18.2 unit=kg
